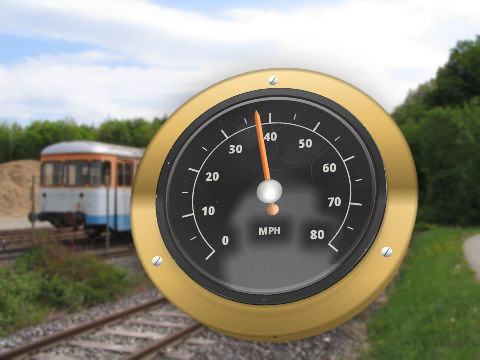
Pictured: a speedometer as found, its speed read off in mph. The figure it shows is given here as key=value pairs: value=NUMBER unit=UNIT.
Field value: value=37.5 unit=mph
